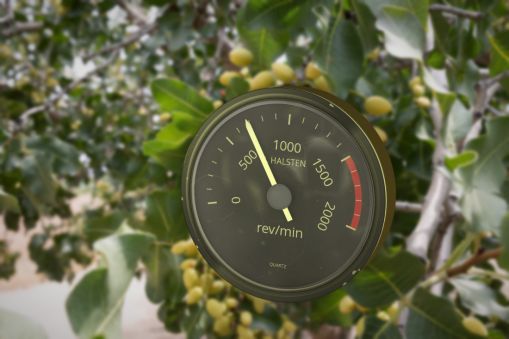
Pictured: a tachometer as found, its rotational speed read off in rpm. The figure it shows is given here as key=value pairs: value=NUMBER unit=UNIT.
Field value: value=700 unit=rpm
